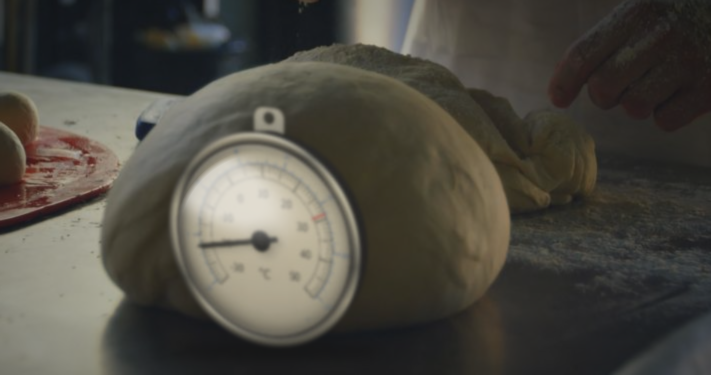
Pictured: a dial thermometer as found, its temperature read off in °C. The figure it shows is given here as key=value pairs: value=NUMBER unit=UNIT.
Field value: value=-20 unit=°C
